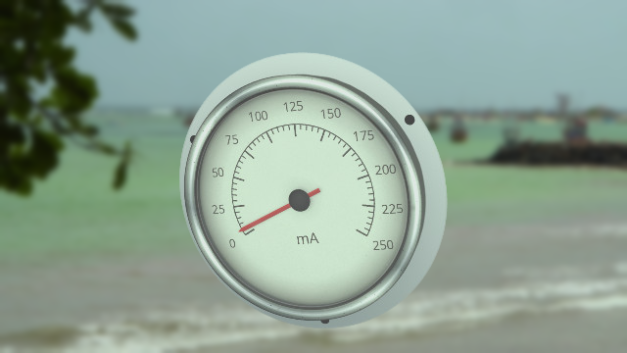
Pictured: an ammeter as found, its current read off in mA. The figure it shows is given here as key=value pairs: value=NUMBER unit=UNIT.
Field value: value=5 unit=mA
